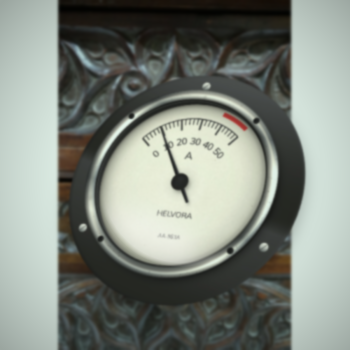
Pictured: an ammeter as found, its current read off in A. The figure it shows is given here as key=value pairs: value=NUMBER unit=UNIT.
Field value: value=10 unit=A
